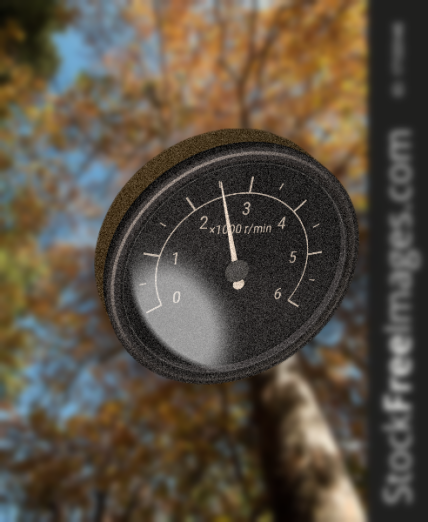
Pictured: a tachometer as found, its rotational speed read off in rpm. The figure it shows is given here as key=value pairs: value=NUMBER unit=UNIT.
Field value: value=2500 unit=rpm
